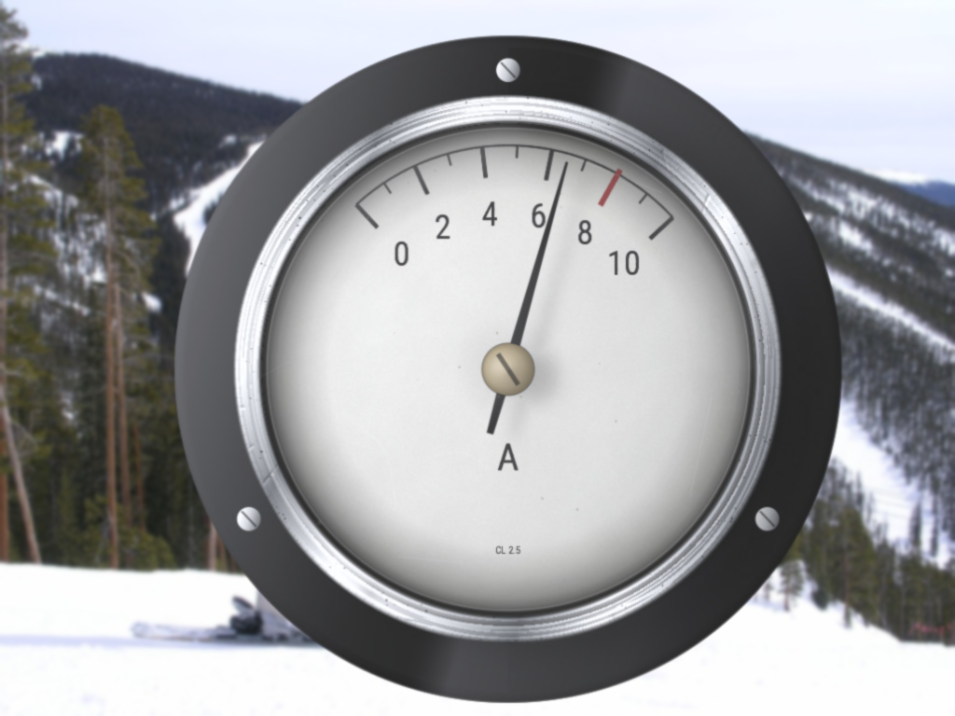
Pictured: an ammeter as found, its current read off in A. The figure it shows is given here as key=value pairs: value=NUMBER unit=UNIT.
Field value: value=6.5 unit=A
